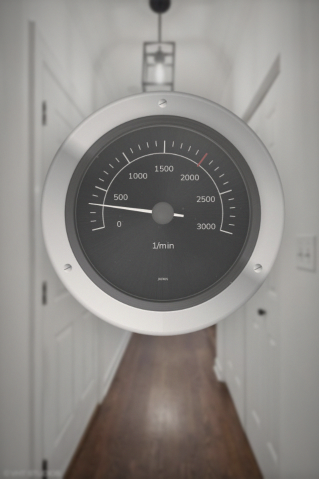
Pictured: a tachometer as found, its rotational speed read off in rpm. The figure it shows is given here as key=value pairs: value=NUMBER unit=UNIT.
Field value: value=300 unit=rpm
